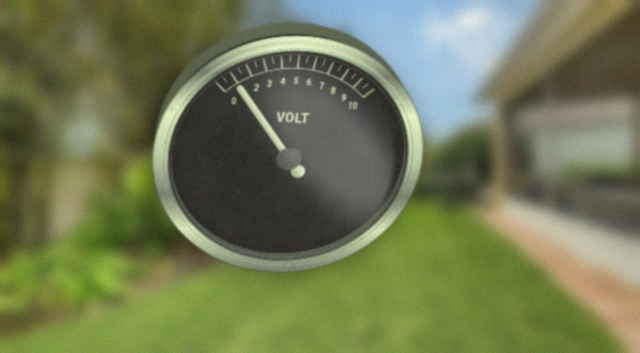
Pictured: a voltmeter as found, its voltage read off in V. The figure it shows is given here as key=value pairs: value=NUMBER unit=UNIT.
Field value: value=1 unit=V
